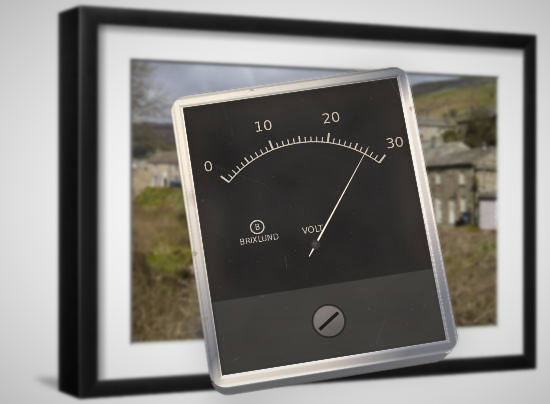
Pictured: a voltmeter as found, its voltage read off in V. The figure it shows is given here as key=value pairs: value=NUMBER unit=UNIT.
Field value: value=27 unit=V
